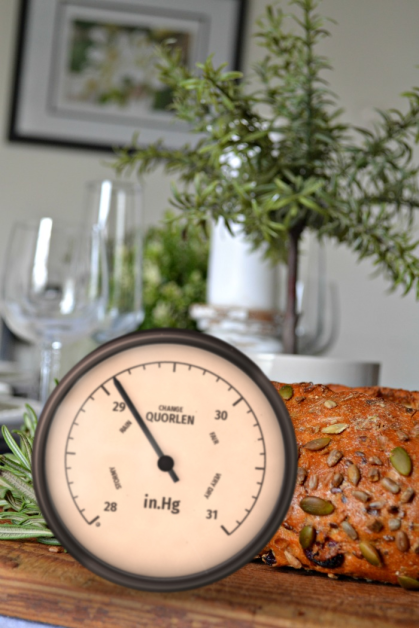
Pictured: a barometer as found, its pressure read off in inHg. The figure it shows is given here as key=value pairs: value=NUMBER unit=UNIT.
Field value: value=29.1 unit=inHg
